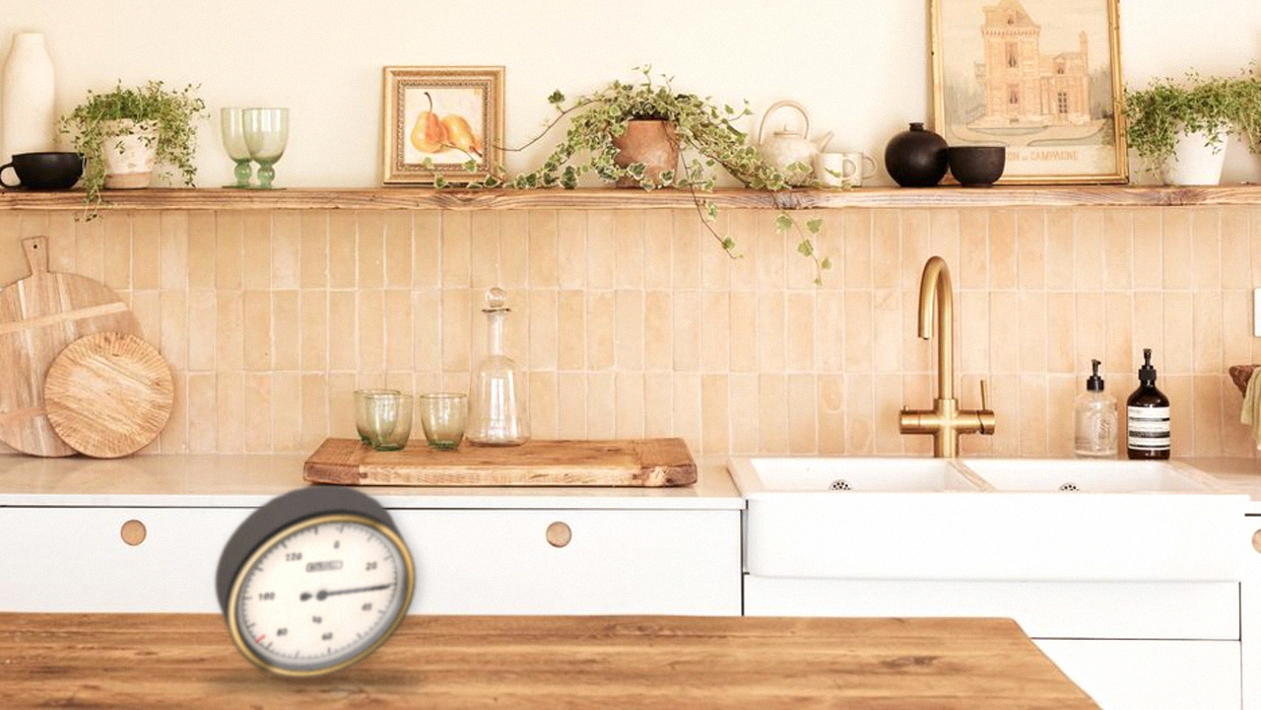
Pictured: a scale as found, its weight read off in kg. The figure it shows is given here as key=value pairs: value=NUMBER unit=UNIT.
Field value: value=30 unit=kg
